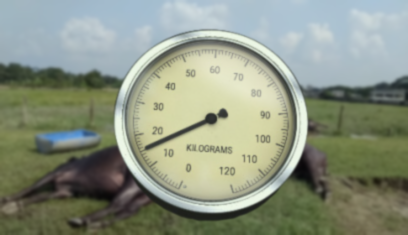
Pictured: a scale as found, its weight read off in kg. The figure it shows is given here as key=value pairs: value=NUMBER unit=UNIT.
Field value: value=15 unit=kg
